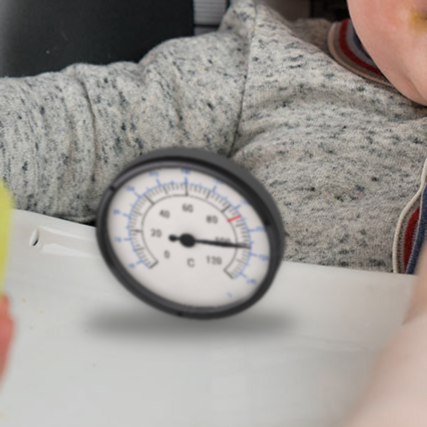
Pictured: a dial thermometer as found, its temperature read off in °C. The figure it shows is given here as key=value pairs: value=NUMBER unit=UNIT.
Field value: value=100 unit=°C
